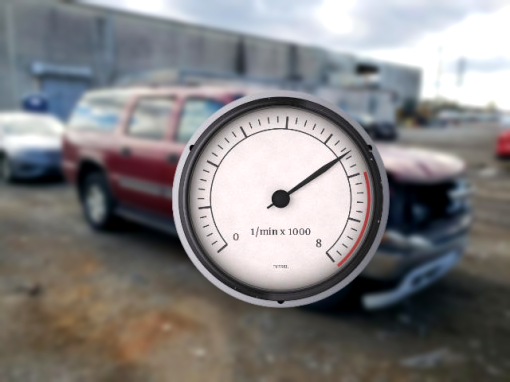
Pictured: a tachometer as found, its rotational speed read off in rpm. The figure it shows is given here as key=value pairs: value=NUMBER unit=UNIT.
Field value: value=5500 unit=rpm
